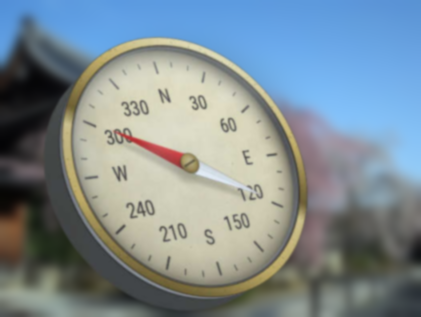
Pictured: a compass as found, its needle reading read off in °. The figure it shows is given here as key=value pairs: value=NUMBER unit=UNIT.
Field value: value=300 unit=°
